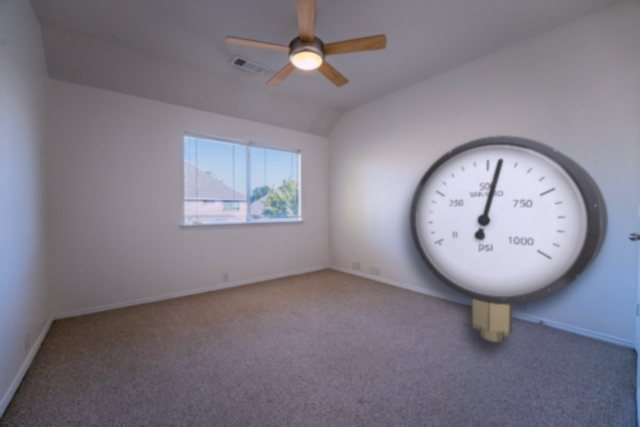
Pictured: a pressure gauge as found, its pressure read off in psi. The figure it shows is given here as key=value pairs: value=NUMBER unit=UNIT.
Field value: value=550 unit=psi
